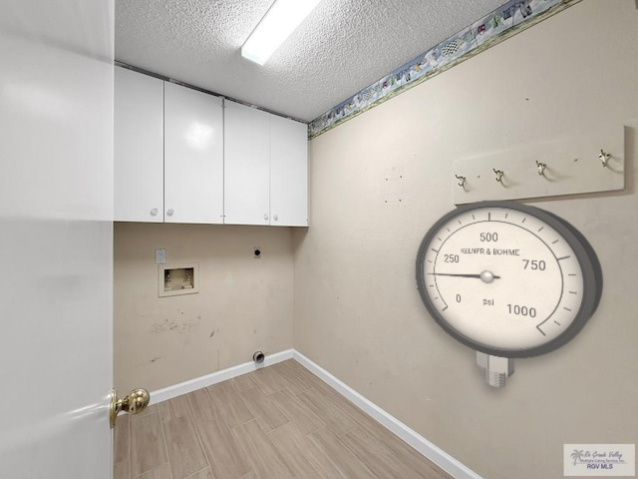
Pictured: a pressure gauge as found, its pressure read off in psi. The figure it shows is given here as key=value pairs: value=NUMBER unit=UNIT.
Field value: value=150 unit=psi
